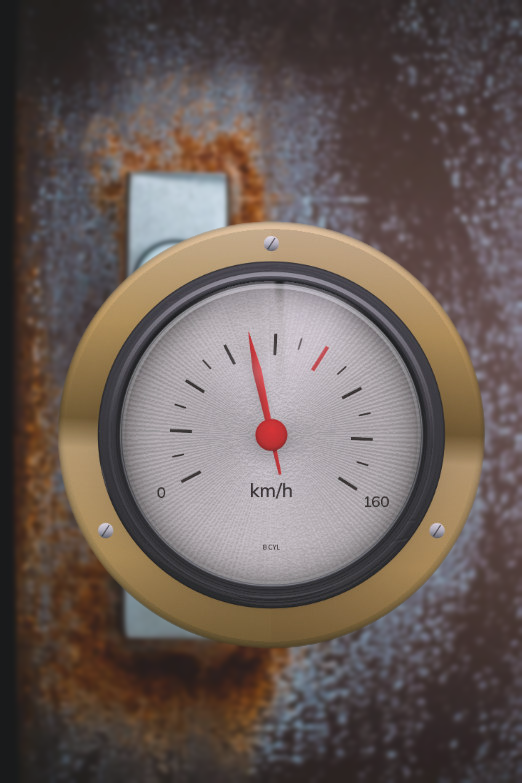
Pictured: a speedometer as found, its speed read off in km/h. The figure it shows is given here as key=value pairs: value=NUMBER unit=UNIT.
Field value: value=70 unit=km/h
